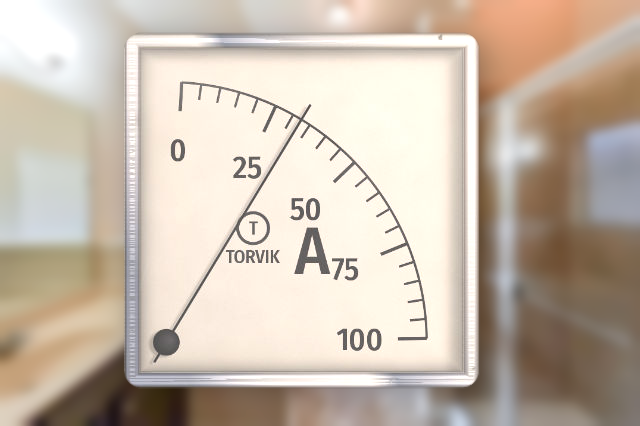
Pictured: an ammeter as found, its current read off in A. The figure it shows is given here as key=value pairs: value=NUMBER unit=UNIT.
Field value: value=32.5 unit=A
